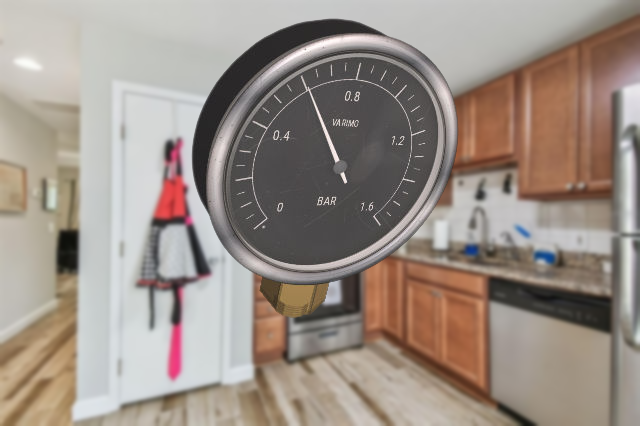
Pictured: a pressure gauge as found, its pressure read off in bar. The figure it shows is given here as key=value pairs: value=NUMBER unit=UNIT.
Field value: value=0.6 unit=bar
